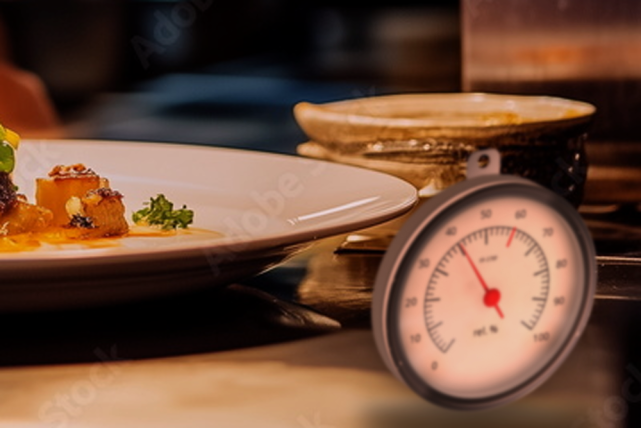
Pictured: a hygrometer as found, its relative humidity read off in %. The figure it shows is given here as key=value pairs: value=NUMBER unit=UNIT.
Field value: value=40 unit=%
